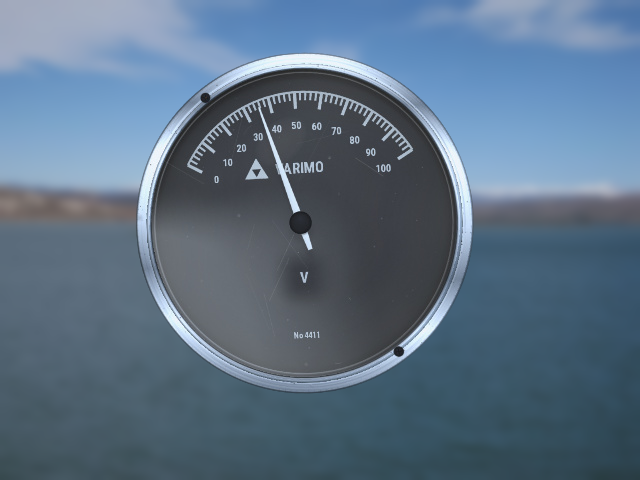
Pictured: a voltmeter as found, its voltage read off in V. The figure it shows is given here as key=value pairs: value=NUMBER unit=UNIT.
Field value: value=36 unit=V
